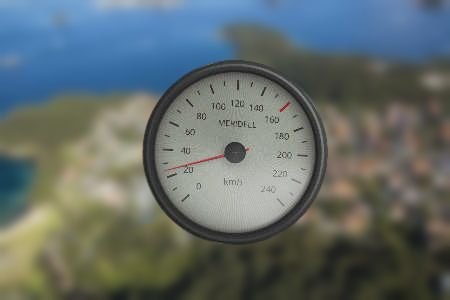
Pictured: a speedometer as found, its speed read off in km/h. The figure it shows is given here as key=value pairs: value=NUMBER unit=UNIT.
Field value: value=25 unit=km/h
